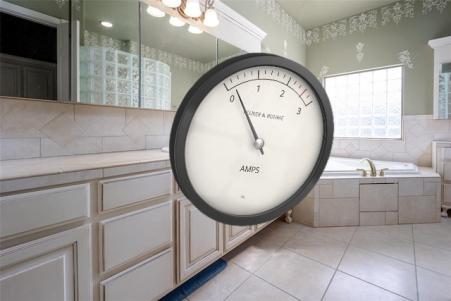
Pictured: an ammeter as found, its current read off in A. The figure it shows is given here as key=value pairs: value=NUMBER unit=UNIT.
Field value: value=0.2 unit=A
